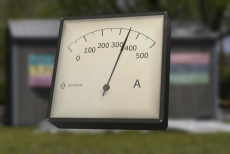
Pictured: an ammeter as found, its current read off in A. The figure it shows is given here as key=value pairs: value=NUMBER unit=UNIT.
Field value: value=350 unit=A
